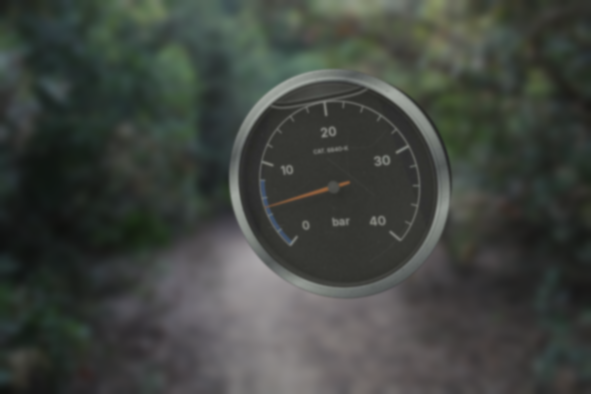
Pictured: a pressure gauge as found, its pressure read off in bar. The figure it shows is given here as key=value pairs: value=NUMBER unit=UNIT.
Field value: value=5 unit=bar
